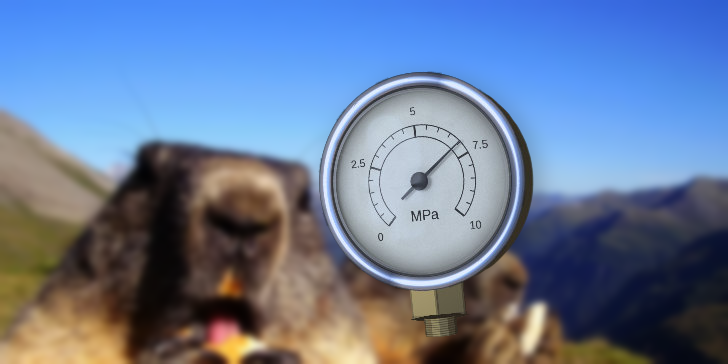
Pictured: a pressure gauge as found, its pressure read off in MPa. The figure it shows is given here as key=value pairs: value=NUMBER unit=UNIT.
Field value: value=7 unit=MPa
